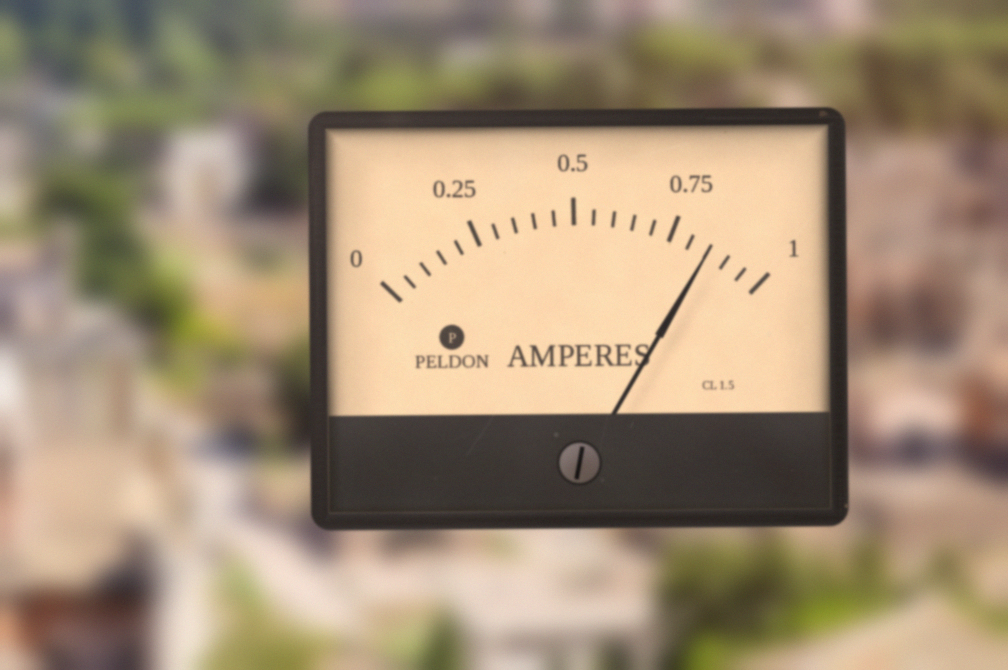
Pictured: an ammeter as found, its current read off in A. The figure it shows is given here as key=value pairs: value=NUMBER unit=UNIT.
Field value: value=0.85 unit=A
